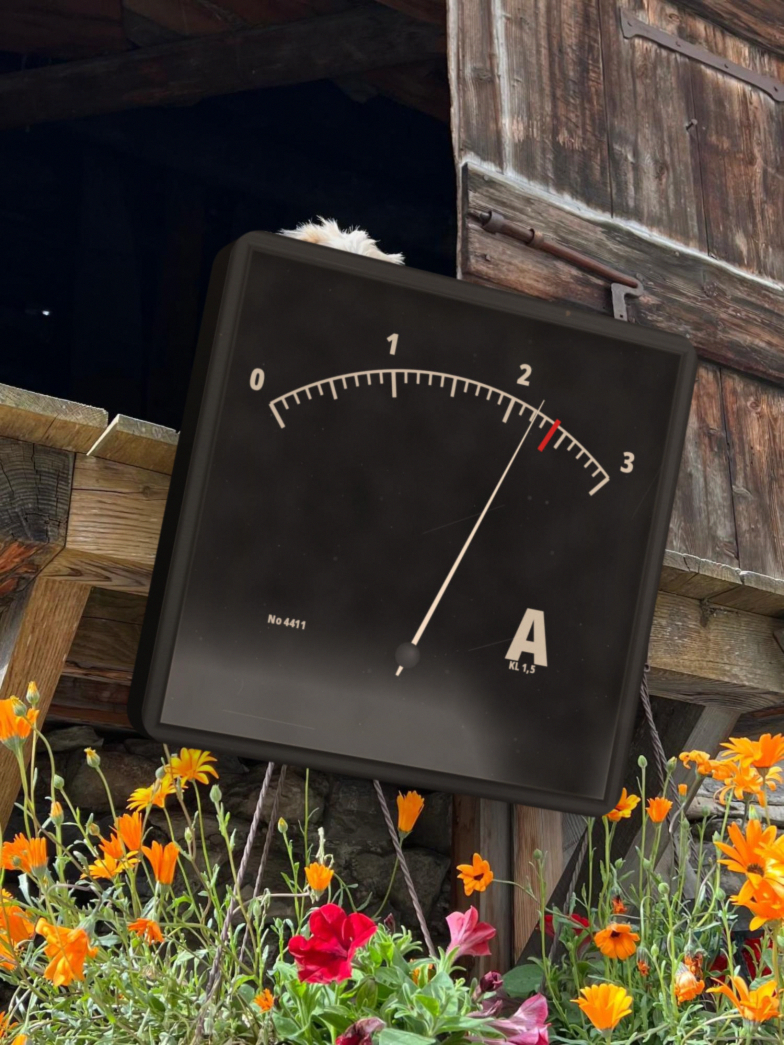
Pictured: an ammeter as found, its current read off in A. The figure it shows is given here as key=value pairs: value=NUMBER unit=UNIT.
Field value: value=2.2 unit=A
